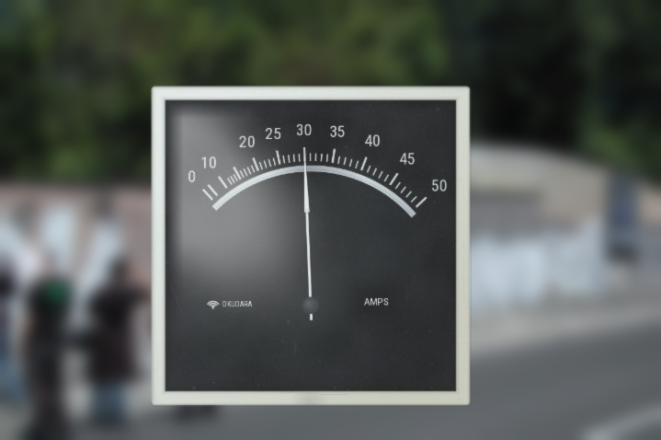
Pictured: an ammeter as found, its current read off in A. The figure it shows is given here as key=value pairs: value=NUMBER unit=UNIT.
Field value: value=30 unit=A
